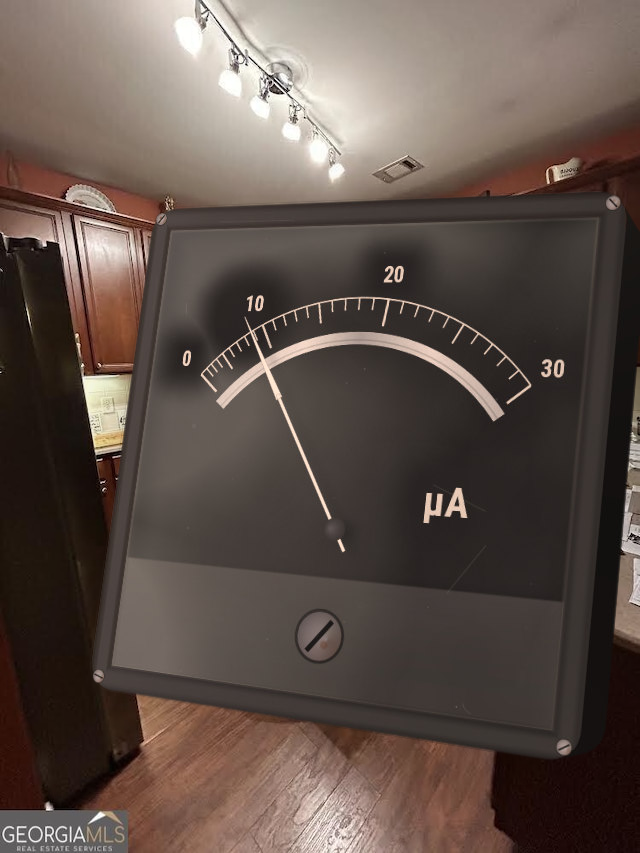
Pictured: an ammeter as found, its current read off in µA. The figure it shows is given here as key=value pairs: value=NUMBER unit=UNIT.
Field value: value=9 unit=µA
